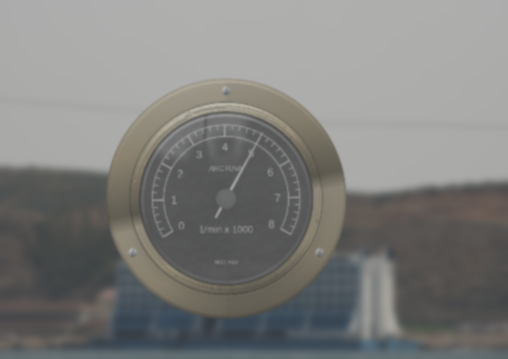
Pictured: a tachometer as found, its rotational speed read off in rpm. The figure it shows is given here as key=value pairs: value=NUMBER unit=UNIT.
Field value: value=5000 unit=rpm
